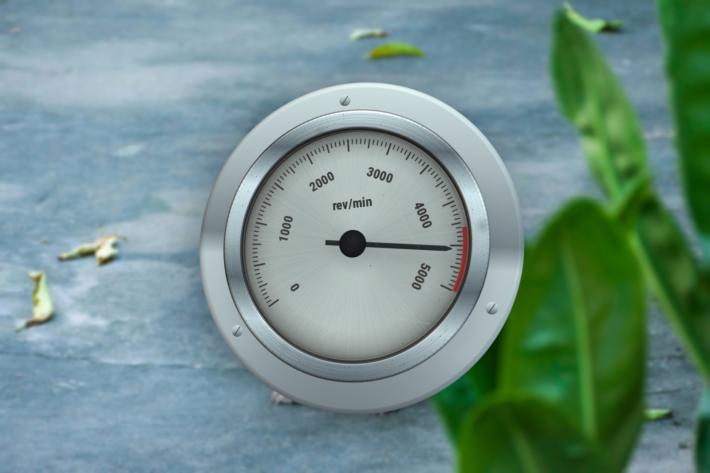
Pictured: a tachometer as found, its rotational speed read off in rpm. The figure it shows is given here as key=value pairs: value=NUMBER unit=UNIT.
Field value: value=4550 unit=rpm
